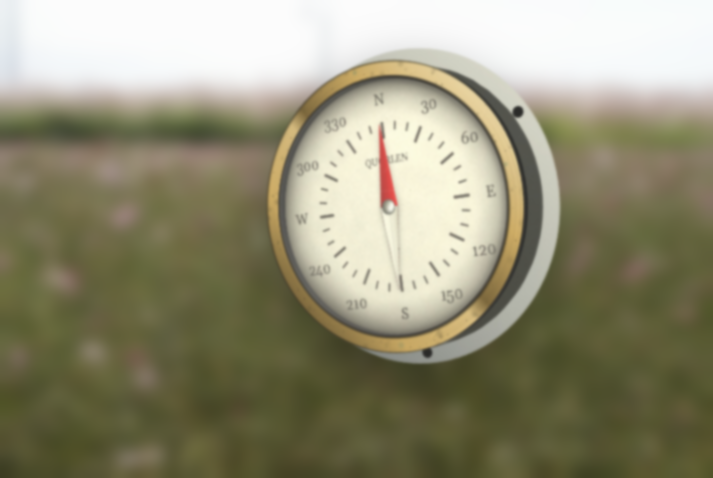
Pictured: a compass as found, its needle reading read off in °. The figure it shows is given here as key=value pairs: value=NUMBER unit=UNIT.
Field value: value=0 unit=°
